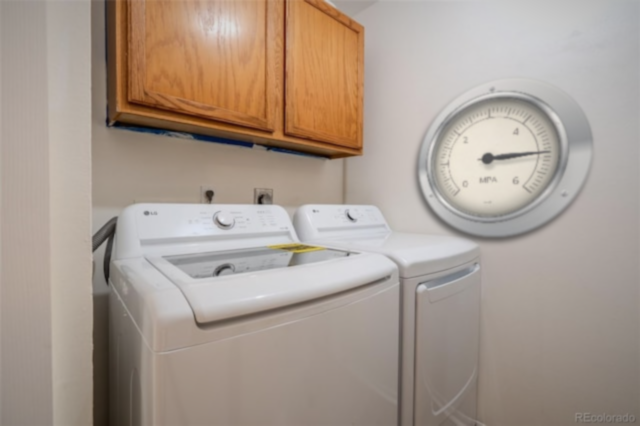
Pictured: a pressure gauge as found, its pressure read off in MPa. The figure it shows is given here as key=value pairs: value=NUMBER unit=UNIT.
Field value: value=5 unit=MPa
